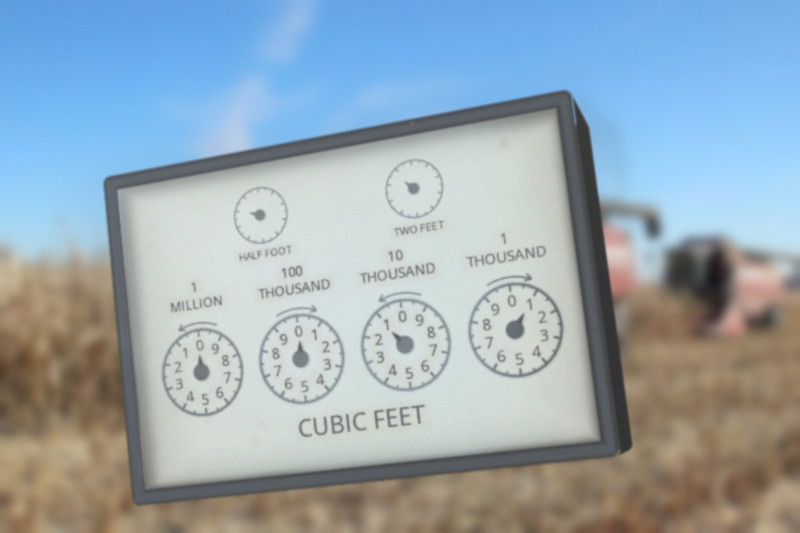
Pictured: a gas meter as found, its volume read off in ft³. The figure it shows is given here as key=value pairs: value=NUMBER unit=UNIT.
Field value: value=1100 unit=ft³
